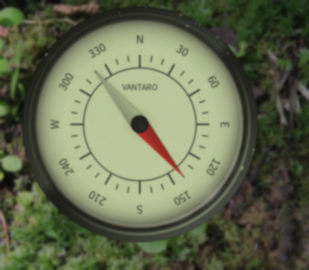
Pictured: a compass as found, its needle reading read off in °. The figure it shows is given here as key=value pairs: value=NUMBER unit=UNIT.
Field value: value=140 unit=°
